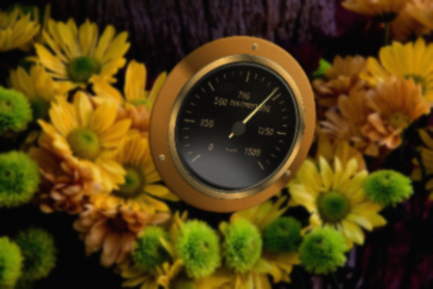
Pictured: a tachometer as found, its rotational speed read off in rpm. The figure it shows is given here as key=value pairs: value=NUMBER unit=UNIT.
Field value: value=950 unit=rpm
